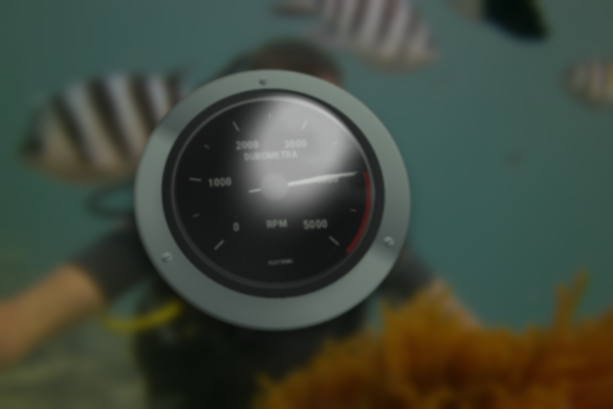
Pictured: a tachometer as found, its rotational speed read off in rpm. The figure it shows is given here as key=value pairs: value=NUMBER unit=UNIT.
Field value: value=4000 unit=rpm
